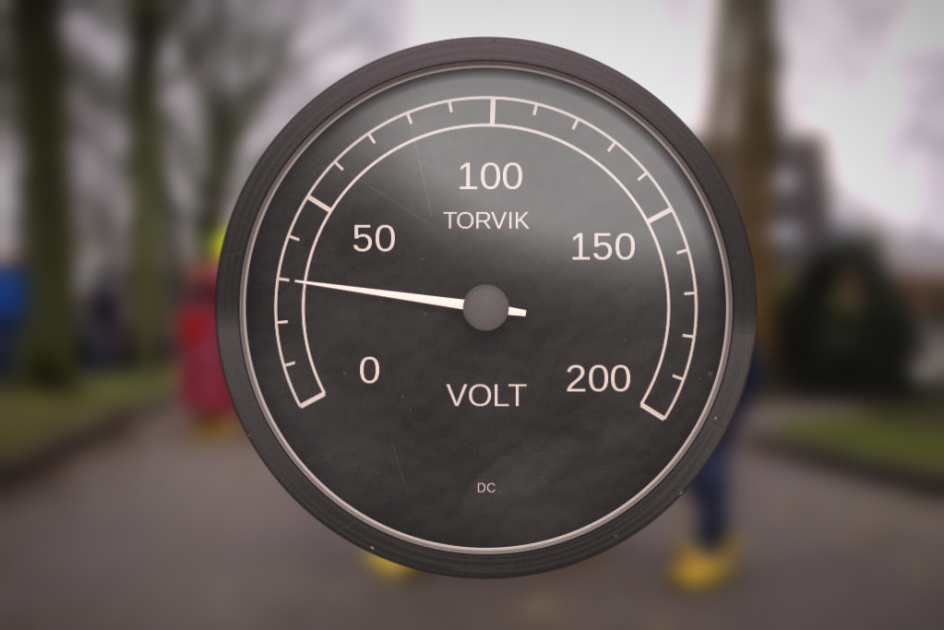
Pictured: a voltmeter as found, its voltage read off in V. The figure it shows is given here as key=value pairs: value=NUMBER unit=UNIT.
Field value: value=30 unit=V
